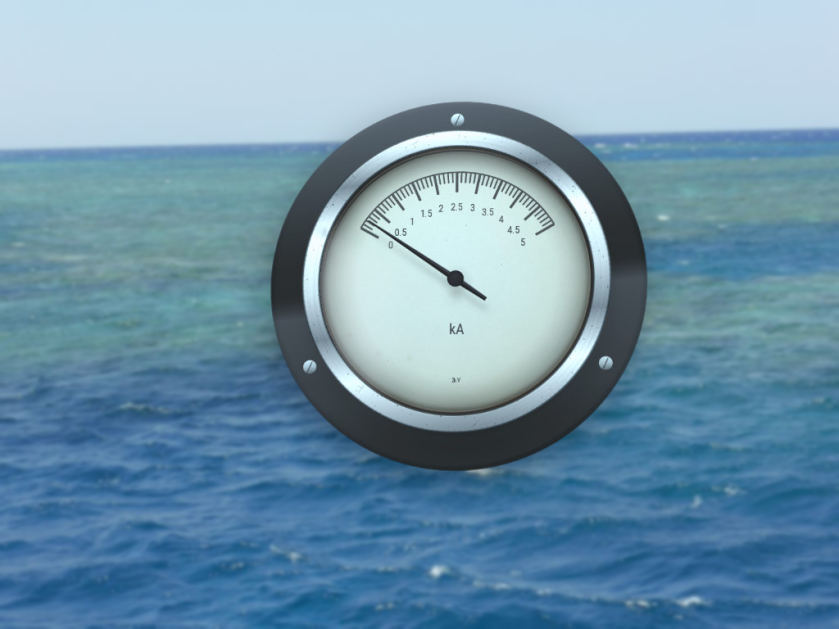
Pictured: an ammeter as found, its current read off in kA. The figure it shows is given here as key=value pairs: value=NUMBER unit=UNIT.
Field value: value=0.2 unit=kA
